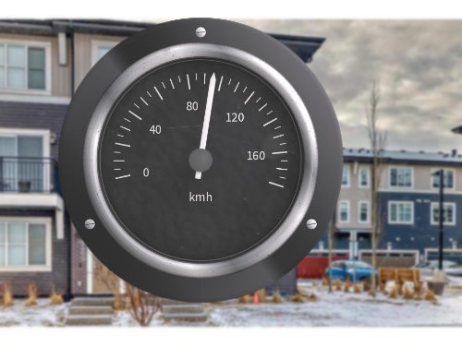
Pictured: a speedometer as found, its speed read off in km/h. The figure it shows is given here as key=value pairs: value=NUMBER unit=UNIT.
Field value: value=95 unit=km/h
